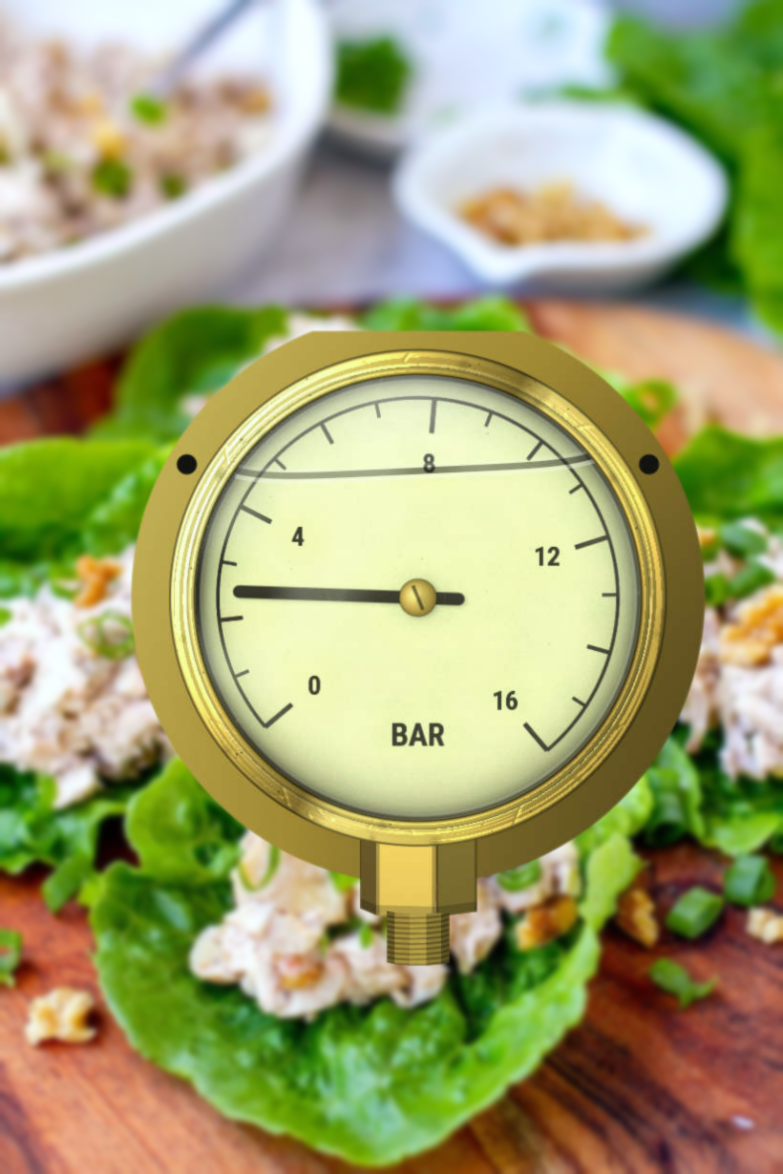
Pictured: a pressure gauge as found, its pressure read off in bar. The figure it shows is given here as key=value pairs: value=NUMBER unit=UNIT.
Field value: value=2.5 unit=bar
